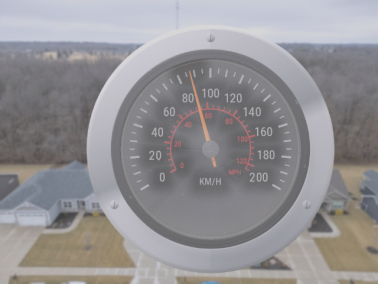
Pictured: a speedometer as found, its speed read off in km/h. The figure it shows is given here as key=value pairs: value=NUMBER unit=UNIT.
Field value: value=87.5 unit=km/h
